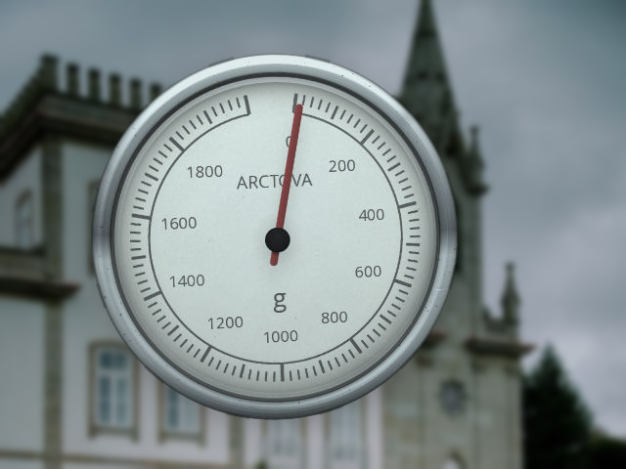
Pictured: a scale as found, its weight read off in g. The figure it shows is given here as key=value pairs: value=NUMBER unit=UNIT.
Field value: value=10 unit=g
